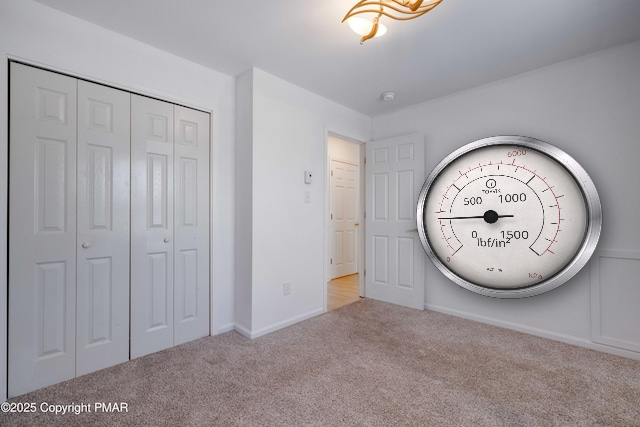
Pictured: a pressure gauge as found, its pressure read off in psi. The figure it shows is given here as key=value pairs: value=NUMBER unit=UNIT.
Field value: value=250 unit=psi
